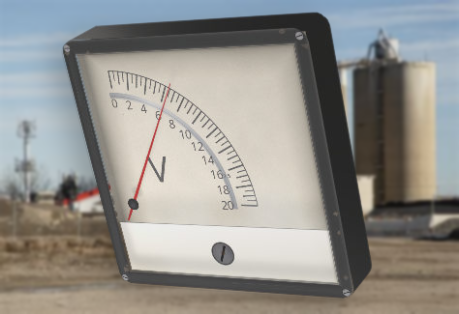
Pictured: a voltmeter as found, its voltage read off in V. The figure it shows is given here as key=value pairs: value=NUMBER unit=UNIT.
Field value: value=6.5 unit=V
